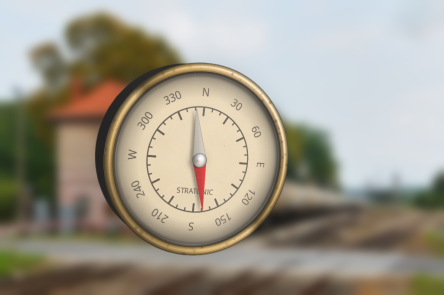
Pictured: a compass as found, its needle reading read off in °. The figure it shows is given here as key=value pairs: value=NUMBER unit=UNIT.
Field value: value=170 unit=°
